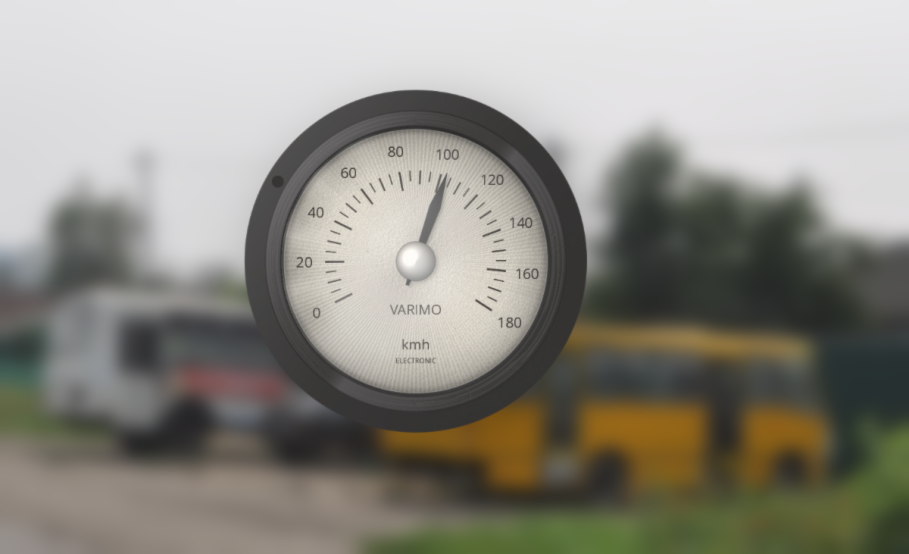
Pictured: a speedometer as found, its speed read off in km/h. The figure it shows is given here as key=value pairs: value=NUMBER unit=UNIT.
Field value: value=102.5 unit=km/h
